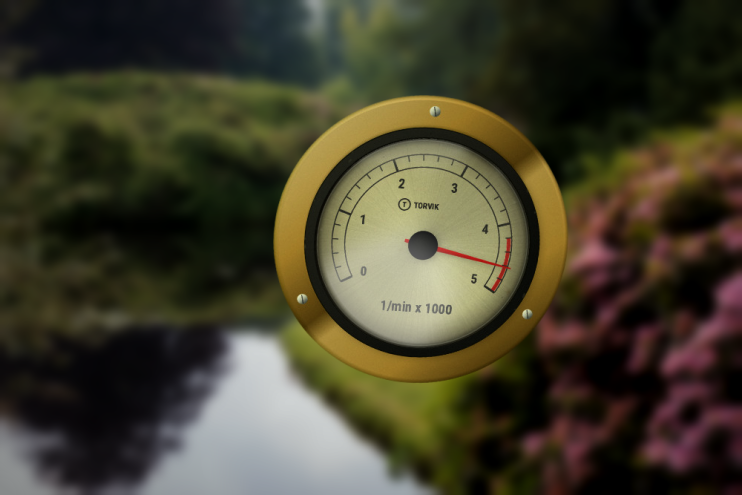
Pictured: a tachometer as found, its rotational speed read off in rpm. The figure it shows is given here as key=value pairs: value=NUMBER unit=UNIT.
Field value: value=4600 unit=rpm
